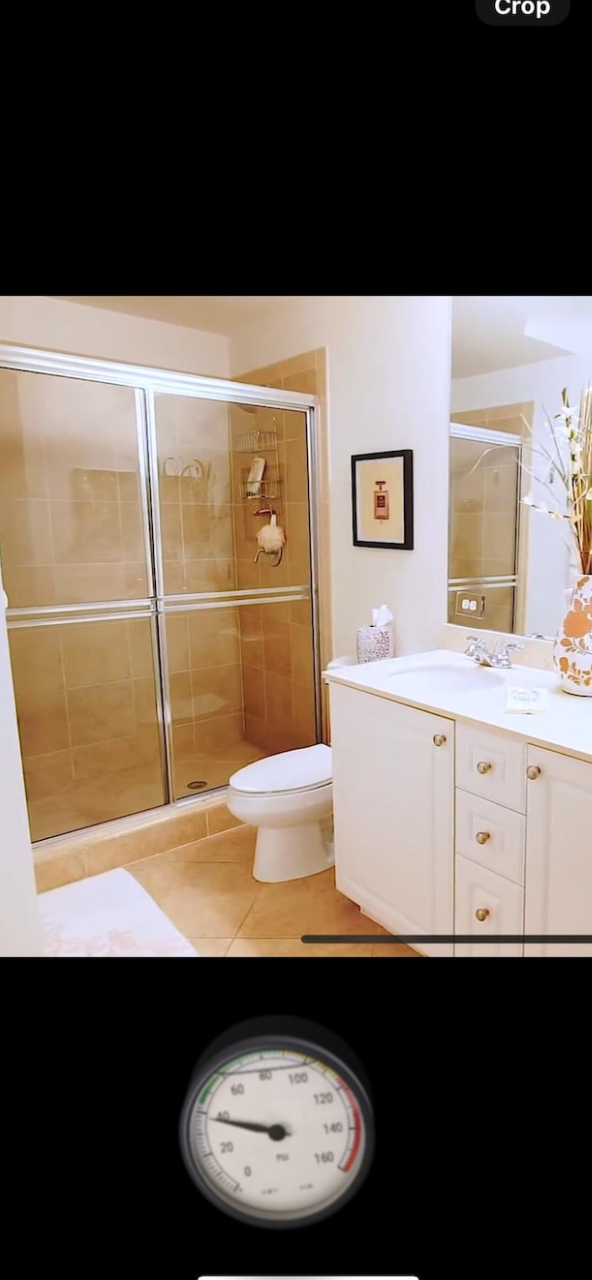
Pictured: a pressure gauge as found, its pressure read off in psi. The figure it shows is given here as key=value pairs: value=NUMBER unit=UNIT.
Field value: value=40 unit=psi
